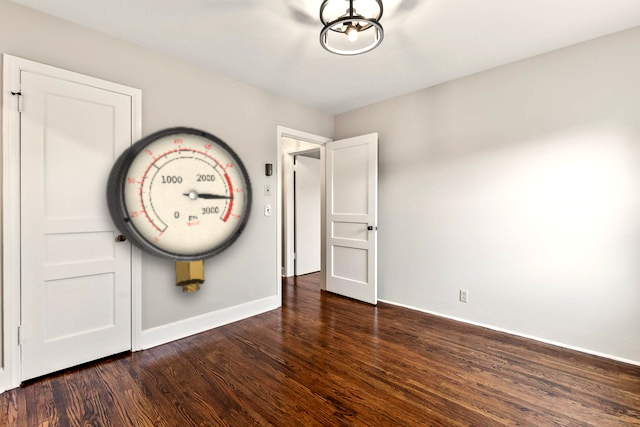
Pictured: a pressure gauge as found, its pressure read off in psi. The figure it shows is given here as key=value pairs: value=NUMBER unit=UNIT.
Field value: value=2600 unit=psi
